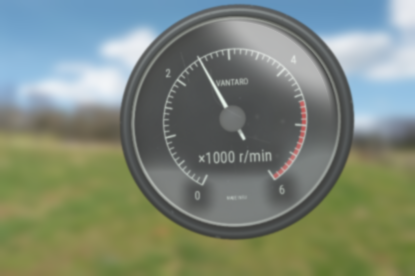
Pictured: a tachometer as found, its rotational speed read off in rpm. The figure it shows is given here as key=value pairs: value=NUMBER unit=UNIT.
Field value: value=2500 unit=rpm
